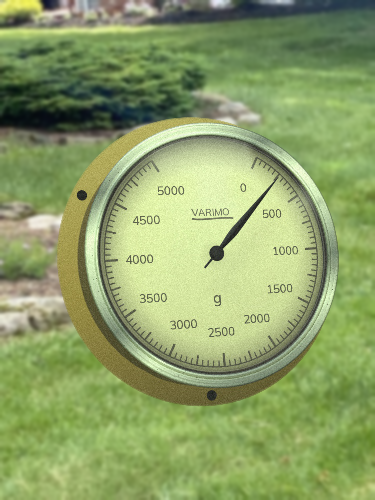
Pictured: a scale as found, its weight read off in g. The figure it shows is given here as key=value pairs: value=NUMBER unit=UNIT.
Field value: value=250 unit=g
